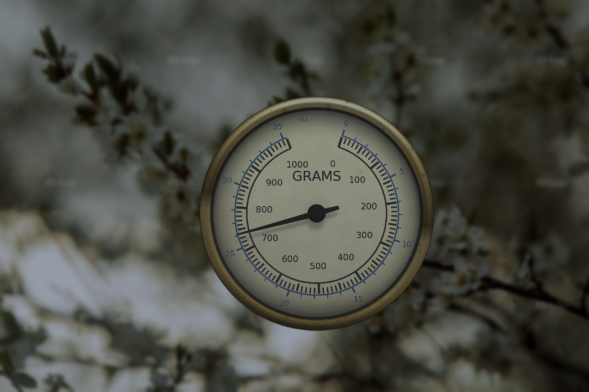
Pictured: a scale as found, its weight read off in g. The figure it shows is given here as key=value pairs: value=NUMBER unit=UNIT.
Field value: value=740 unit=g
